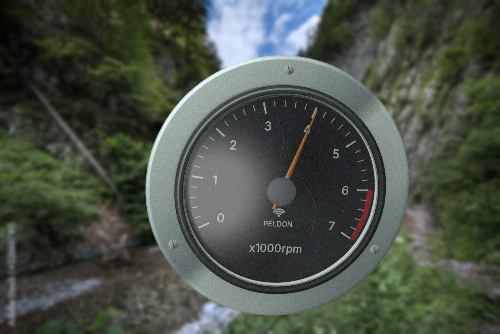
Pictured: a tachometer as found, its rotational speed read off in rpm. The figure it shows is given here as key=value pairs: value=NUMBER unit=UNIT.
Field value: value=4000 unit=rpm
